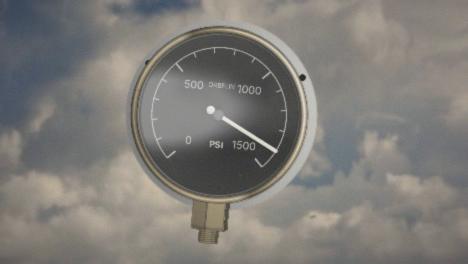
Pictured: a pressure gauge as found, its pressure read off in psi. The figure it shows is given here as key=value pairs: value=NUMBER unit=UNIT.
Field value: value=1400 unit=psi
